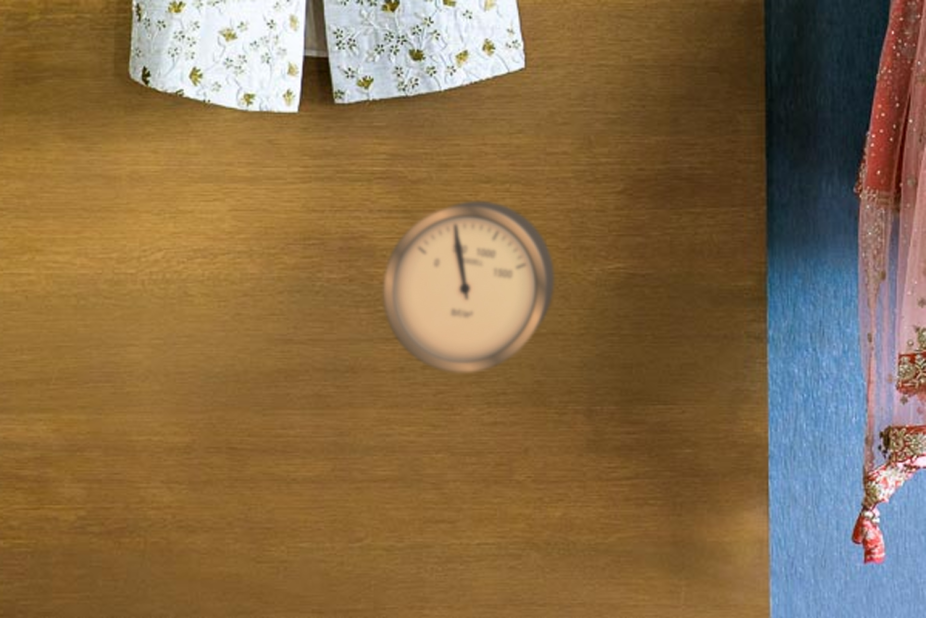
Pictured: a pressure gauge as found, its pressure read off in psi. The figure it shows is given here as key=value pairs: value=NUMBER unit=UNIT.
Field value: value=500 unit=psi
